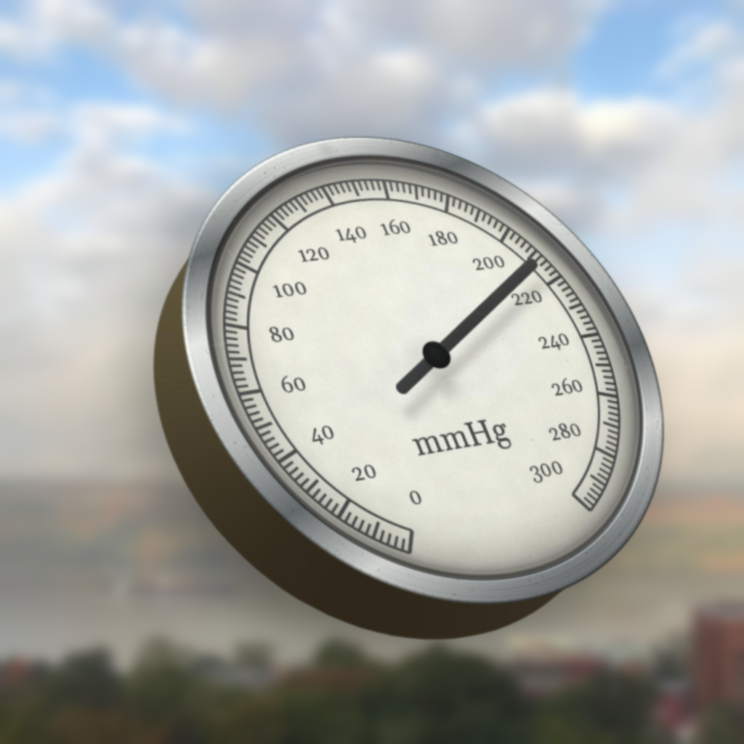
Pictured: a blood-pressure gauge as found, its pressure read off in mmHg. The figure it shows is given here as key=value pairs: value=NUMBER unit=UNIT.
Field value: value=212 unit=mmHg
